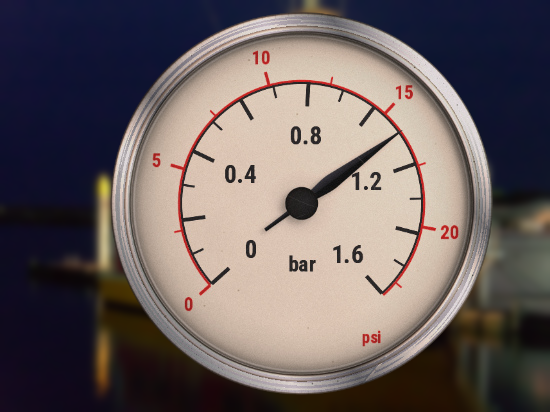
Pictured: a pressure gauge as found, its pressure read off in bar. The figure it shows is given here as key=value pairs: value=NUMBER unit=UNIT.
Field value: value=1.1 unit=bar
